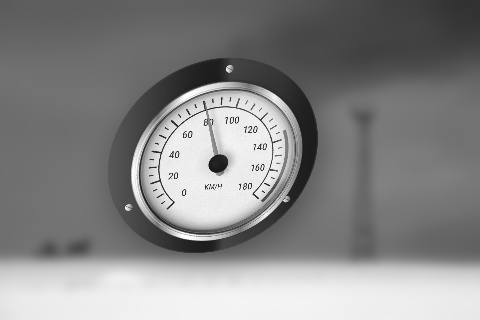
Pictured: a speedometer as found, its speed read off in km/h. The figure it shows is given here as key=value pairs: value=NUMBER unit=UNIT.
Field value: value=80 unit=km/h
